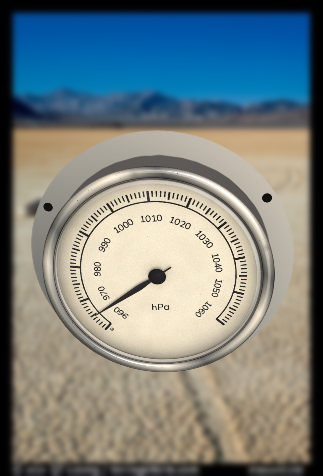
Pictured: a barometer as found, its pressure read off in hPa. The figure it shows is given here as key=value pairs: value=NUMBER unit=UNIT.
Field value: value=965 unit=hPa
